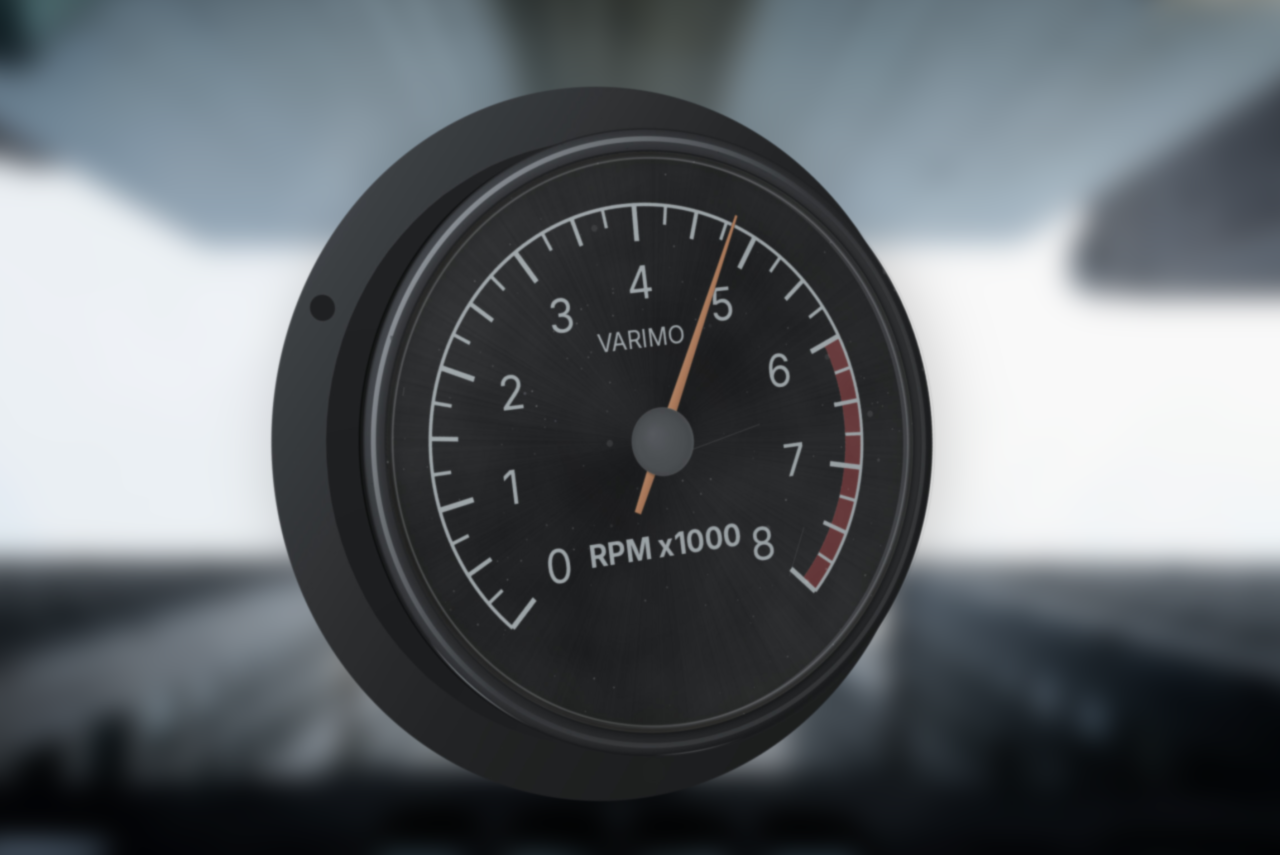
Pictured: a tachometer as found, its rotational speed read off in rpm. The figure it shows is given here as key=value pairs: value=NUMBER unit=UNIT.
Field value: value=4750 unit=rpm
